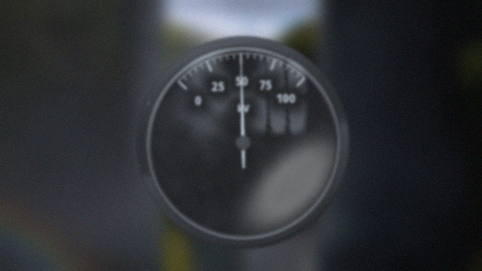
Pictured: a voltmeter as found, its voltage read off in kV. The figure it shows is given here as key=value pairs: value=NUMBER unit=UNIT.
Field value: value=50 unit=kV
